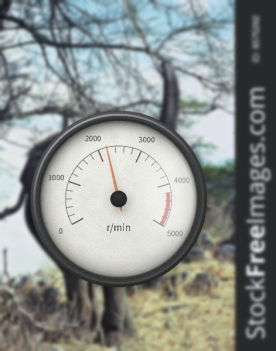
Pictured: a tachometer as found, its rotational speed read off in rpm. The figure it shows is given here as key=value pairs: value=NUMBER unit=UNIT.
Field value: value=2200 unit=rpm
